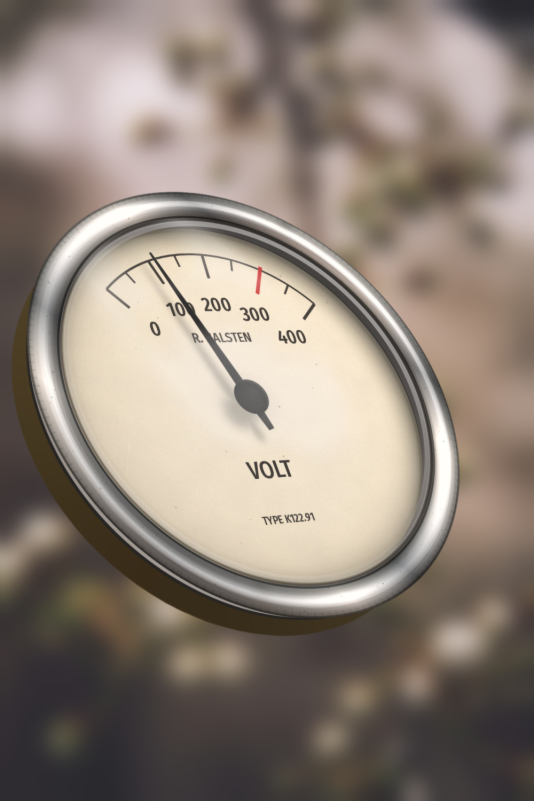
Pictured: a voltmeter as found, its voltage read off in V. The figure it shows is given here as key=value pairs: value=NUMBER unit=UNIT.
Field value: value=100 unit=V
